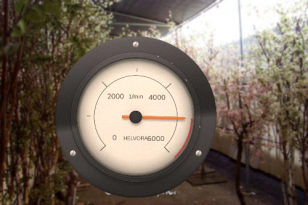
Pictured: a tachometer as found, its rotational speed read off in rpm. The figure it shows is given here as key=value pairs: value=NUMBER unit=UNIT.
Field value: value=5000 unit=rpm
